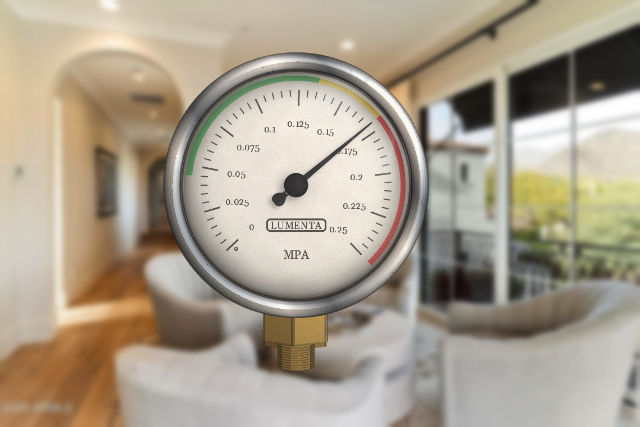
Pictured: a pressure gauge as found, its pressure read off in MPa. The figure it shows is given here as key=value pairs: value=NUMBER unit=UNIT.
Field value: value=0.17 unit=MPa
